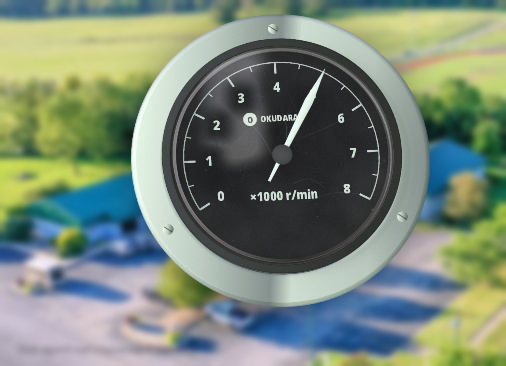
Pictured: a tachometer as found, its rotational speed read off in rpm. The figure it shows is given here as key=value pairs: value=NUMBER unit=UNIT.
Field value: value=5000 unit=rpm
